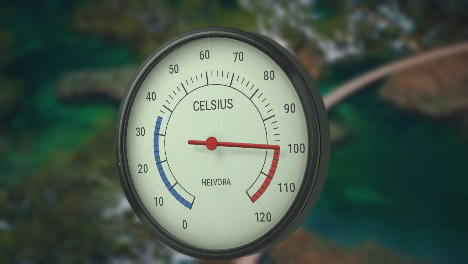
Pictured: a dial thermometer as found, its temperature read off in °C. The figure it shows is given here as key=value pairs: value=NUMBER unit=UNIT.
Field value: value=100 unit=°C
